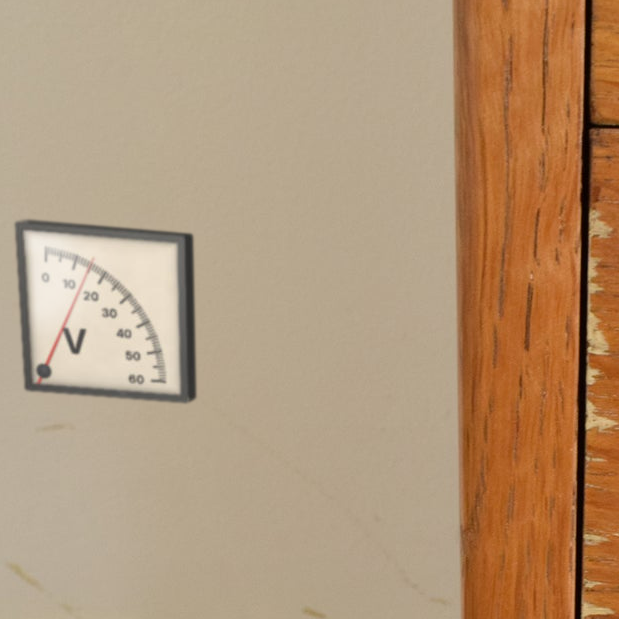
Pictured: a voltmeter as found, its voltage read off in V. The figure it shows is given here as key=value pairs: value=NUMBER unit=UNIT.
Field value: value=15 unit=V
